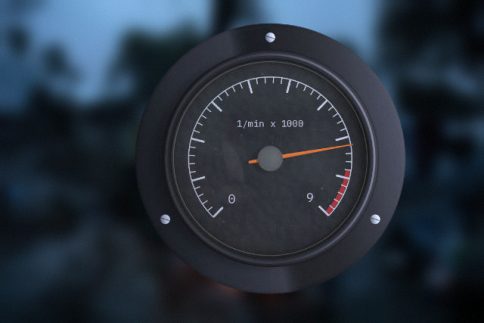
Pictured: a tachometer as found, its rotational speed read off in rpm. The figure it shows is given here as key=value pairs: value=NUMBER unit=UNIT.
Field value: value=7200 unit=rpm
